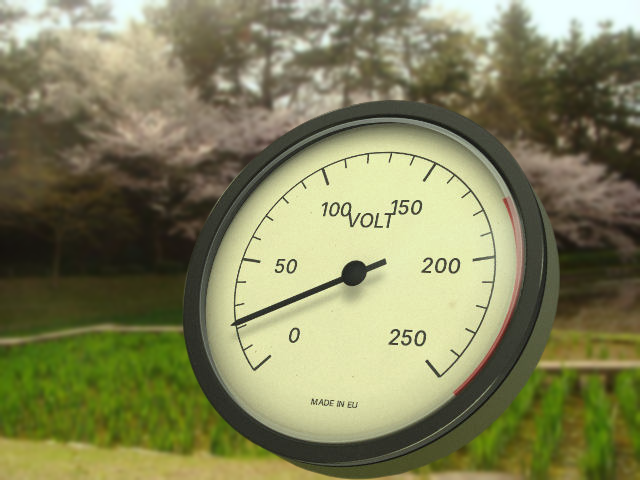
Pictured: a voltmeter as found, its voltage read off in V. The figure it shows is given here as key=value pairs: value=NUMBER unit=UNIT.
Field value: value=20 unit=V
